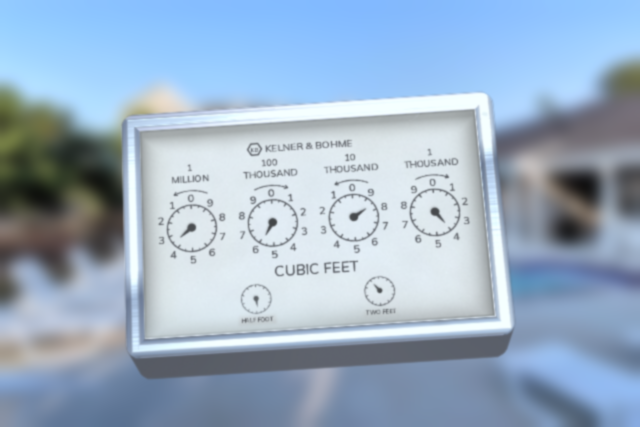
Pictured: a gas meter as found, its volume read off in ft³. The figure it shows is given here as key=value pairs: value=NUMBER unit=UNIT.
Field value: value=358400 unit=ft³
